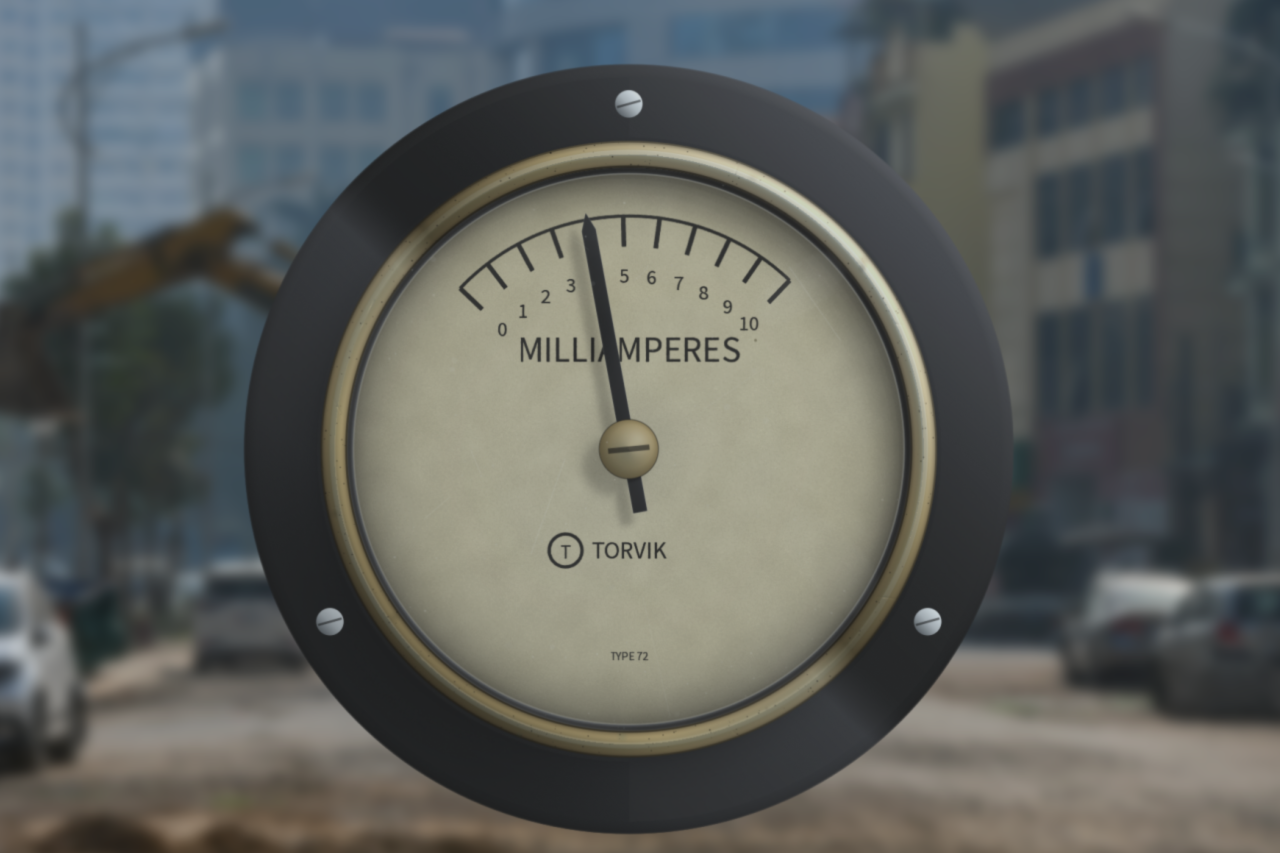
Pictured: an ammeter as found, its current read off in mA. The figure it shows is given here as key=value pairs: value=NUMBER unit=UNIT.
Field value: value=4 unit=mA
